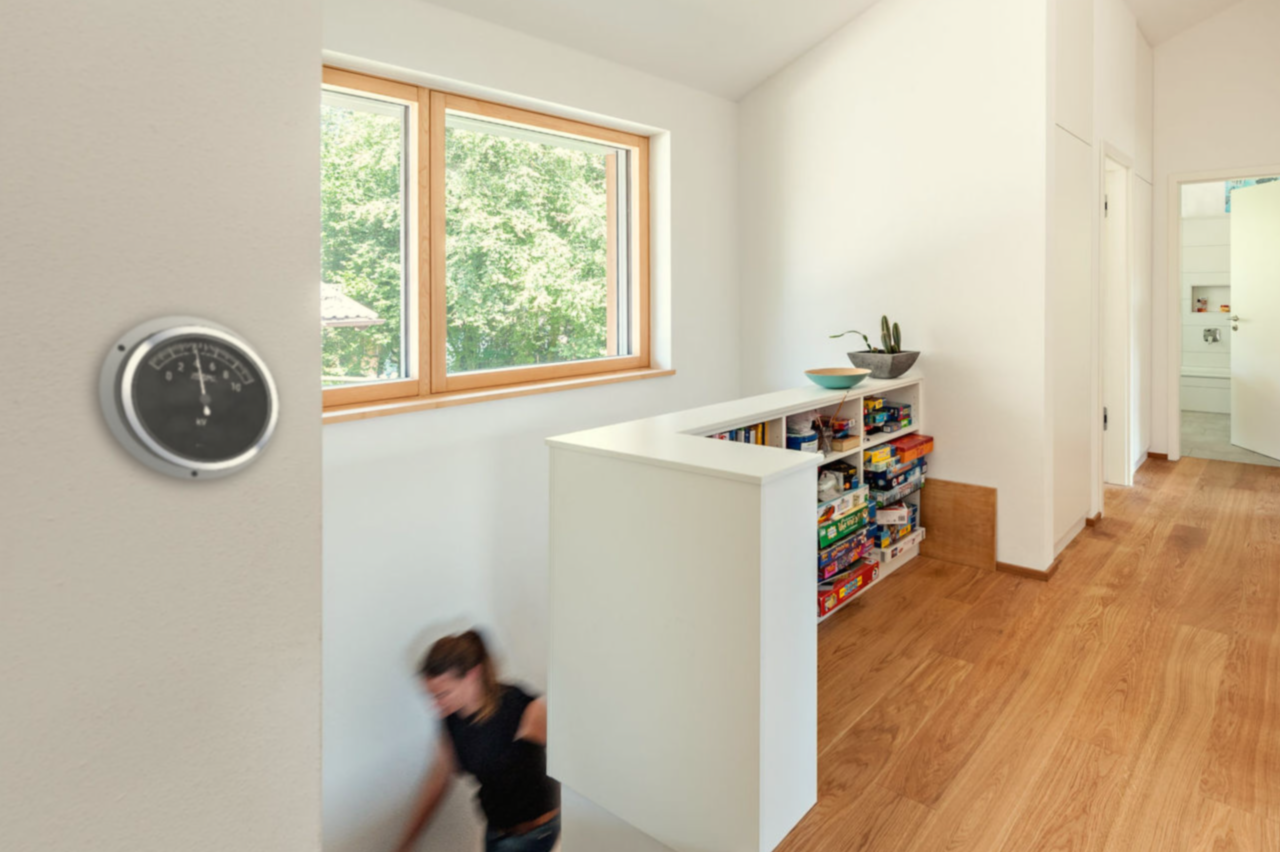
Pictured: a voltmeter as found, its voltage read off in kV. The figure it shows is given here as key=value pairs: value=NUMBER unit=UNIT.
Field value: value=4 unit=kV
